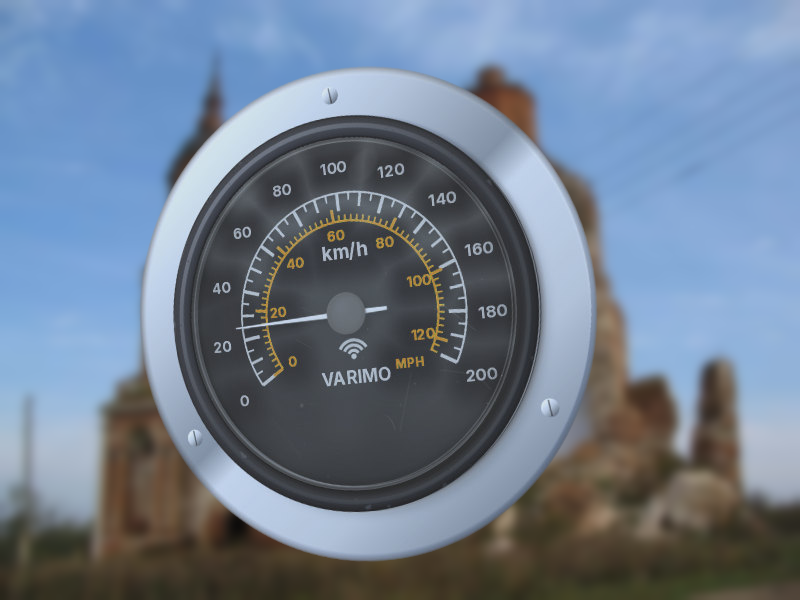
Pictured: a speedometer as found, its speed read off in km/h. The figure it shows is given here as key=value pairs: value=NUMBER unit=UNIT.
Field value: value=25 unit=km/h
